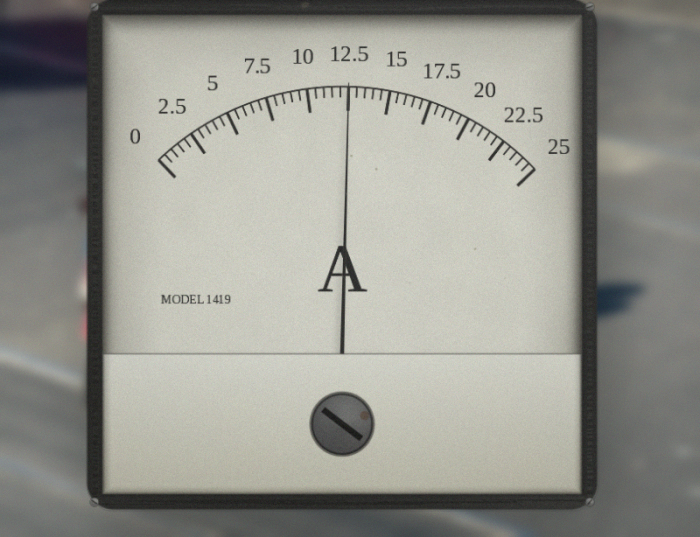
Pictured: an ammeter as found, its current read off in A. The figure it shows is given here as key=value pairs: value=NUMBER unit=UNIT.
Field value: value=12.5 unit=A
